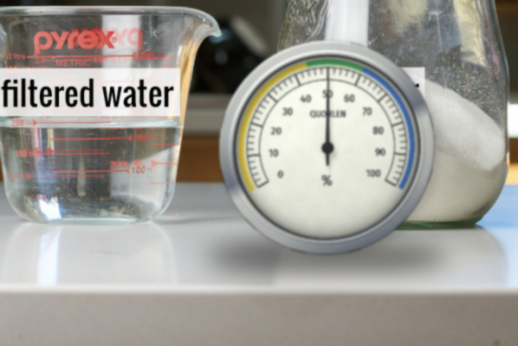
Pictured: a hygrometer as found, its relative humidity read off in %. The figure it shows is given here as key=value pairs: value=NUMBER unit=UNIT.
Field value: value=50 unit=%
